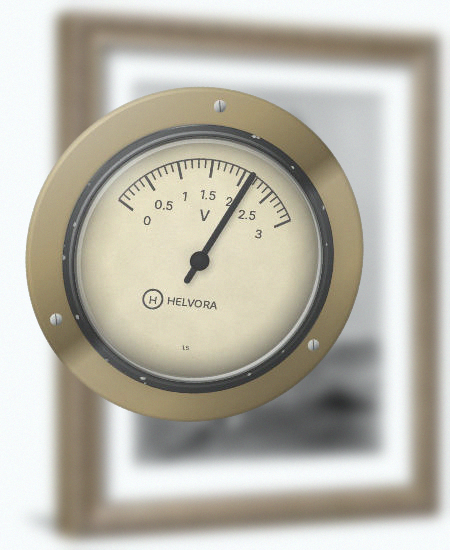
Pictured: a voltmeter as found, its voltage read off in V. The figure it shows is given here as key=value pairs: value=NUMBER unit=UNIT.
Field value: value=2.1 unit=V
